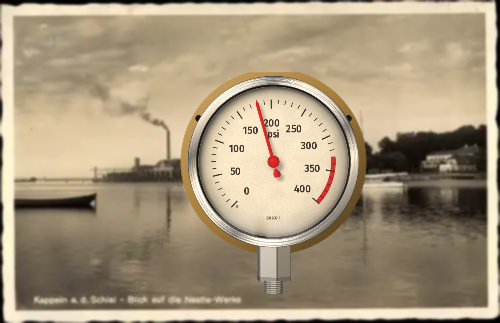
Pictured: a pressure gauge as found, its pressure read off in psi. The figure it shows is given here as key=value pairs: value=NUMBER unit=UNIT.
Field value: value=180 unit=psi
